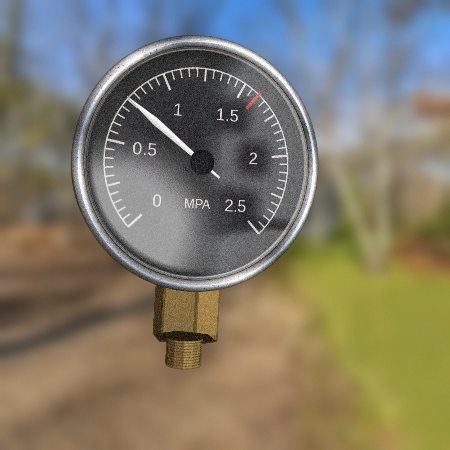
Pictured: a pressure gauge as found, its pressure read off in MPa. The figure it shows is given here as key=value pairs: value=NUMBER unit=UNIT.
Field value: value=0.75 unit=MPa
